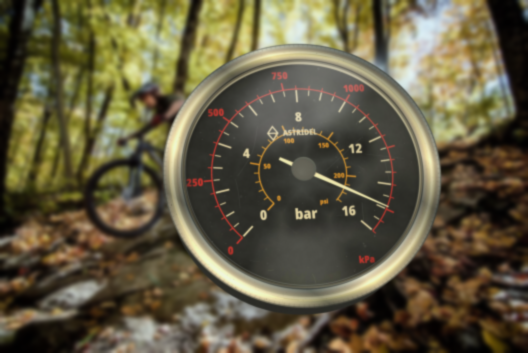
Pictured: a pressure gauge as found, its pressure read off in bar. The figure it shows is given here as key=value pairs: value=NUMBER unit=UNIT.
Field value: value=15 unit=bar
